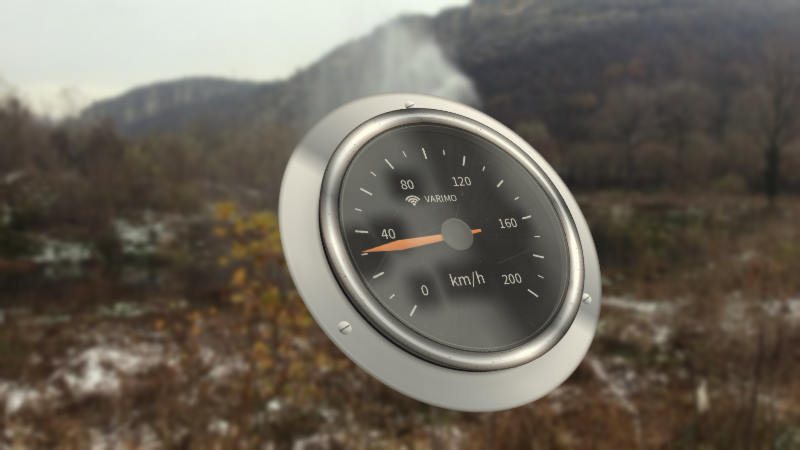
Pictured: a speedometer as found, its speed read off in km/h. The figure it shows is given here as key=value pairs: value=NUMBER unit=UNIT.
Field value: value=30 unit=km/h
